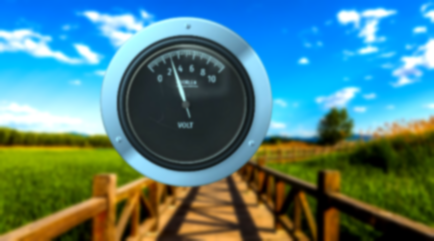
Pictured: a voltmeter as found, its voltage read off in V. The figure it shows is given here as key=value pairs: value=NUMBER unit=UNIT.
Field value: value=3 unit=V
